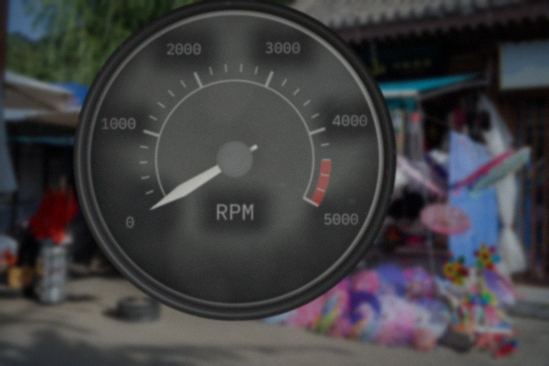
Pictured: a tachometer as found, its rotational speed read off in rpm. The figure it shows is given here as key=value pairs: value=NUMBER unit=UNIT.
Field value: value=0 unit=rpm
